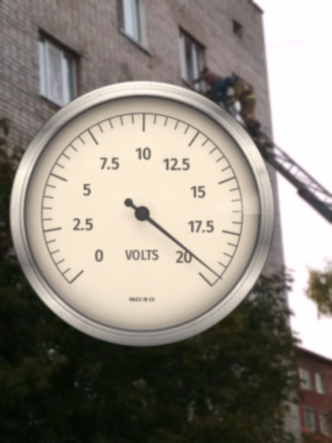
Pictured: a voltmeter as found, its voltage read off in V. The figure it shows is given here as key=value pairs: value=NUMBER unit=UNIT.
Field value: value=19.5 unit=V
